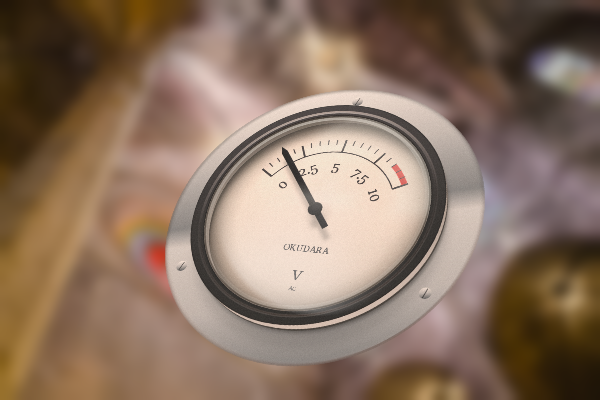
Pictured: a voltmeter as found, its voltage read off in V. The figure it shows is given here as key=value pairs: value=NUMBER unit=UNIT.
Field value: value=1.5 unit=V
